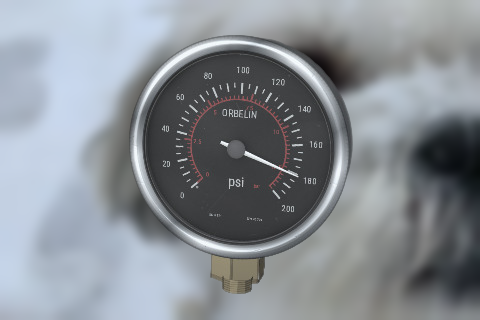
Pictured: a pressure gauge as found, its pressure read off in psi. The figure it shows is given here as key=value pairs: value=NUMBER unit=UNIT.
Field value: value=180 unit=psi
